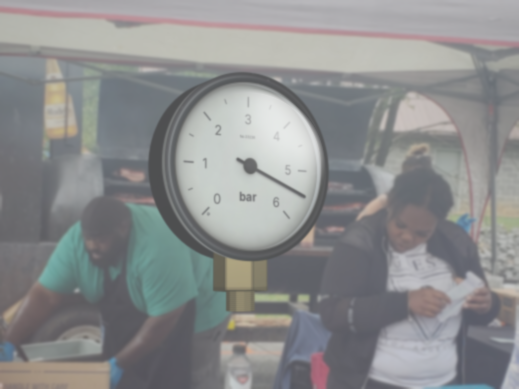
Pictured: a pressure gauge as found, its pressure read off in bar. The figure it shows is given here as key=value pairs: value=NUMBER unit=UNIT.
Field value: value=5.5 unit=bar
